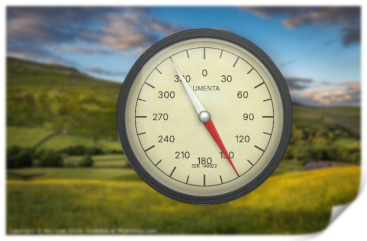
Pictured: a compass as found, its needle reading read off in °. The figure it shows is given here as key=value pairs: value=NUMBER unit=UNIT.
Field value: value=150 unit=°
